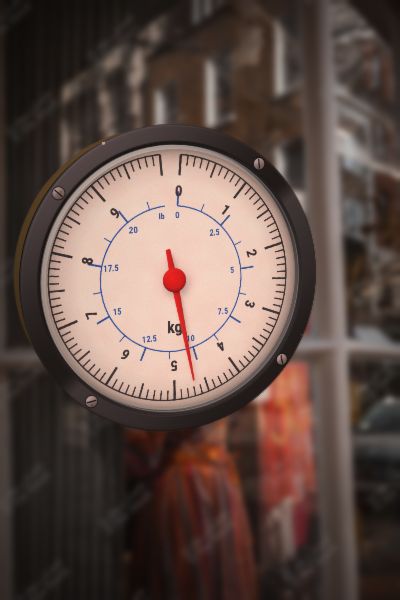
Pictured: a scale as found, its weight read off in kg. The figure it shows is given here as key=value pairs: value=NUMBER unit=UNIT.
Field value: value=4.7 unit=kg
